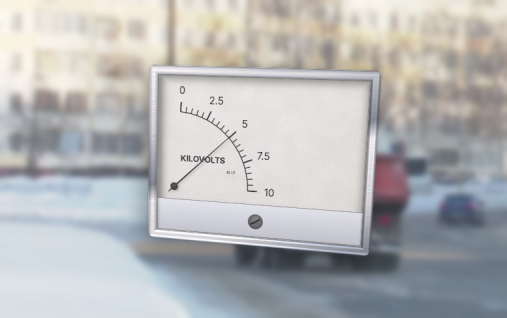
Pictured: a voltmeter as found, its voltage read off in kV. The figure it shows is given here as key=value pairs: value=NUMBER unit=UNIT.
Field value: value=5 unit=kV
